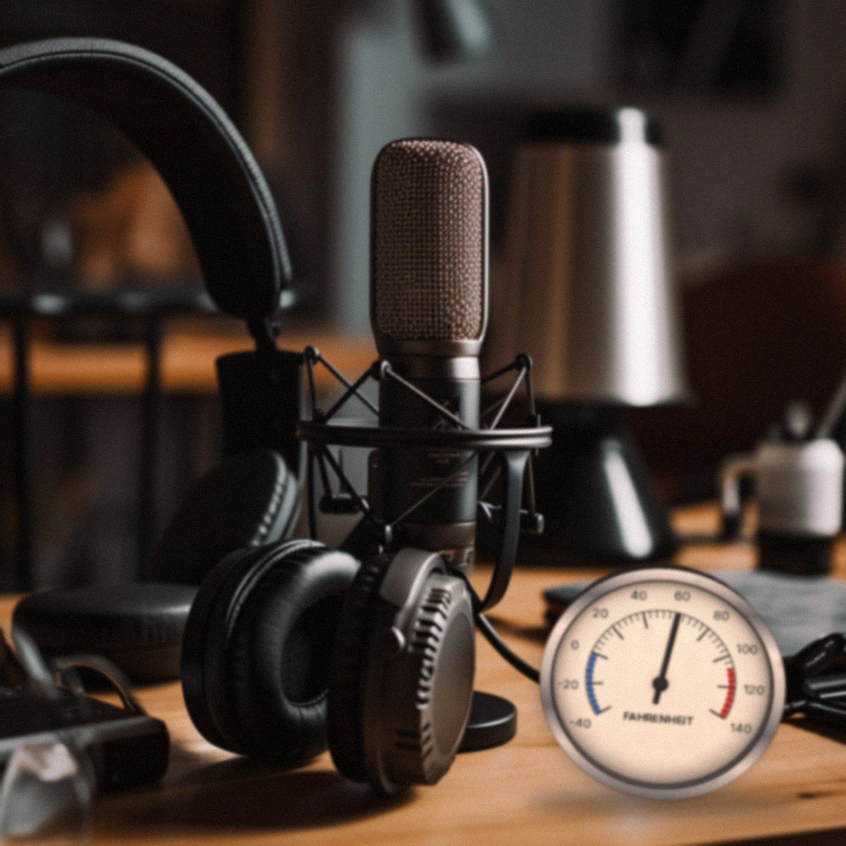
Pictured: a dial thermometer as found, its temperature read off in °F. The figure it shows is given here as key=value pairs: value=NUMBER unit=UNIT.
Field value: value=60 unit=°F
